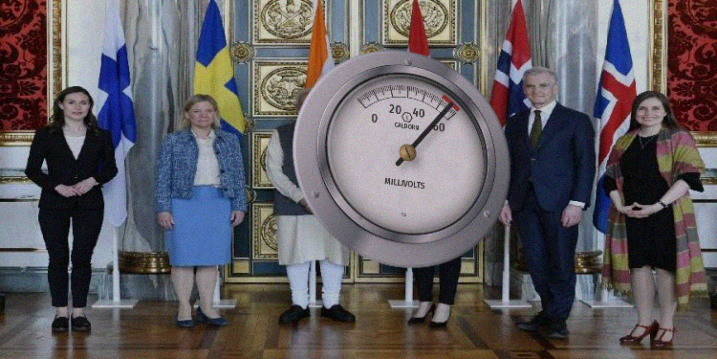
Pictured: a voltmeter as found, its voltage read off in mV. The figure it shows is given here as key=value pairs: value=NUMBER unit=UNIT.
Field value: value=55 unit=mV
